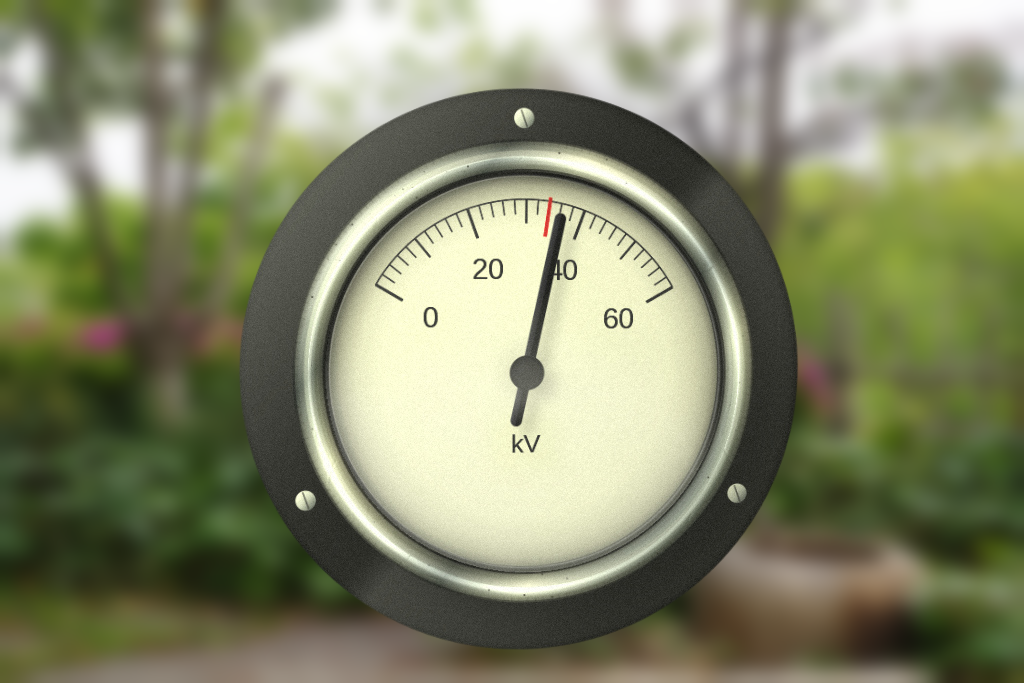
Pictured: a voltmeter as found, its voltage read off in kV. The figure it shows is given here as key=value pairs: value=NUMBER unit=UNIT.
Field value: value=36 unit=kV
